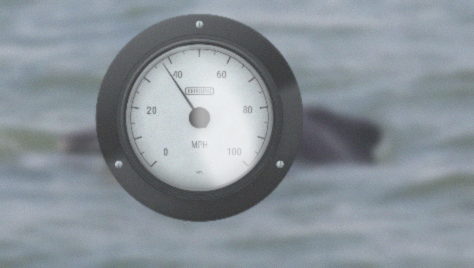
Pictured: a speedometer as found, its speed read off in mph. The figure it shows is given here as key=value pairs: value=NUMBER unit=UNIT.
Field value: value=37.5 unit=mph
